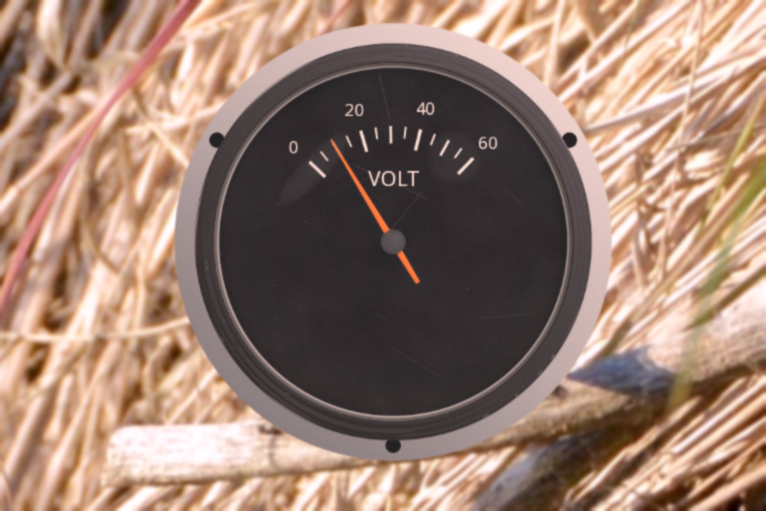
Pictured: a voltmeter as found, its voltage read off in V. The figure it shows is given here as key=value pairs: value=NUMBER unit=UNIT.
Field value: value=10 unit=V
